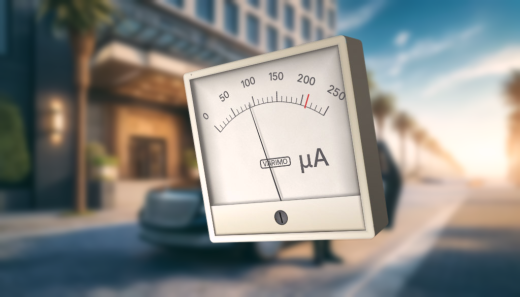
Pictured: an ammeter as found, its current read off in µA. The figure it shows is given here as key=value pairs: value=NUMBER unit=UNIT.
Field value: value=90 unit=µA
